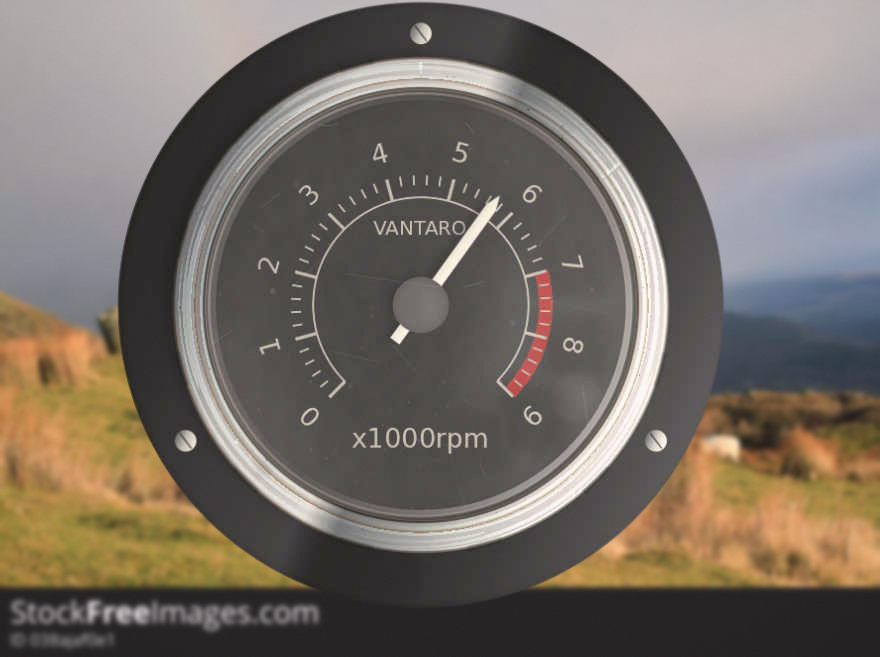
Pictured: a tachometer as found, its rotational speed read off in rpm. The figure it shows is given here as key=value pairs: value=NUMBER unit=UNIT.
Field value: value=5700 unit=rpm
